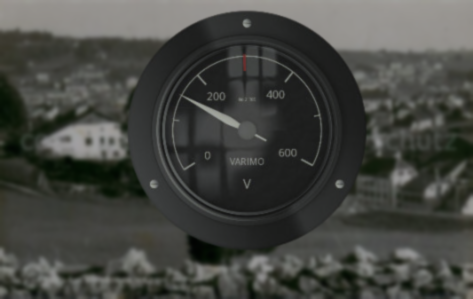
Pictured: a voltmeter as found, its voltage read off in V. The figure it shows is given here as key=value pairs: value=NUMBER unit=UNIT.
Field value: value=150 unit=V
